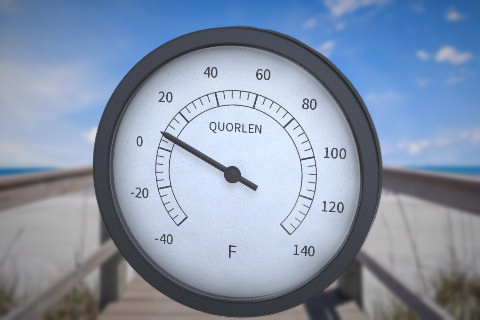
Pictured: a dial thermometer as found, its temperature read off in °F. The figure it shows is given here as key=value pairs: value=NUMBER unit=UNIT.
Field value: value=8 unit=°F
